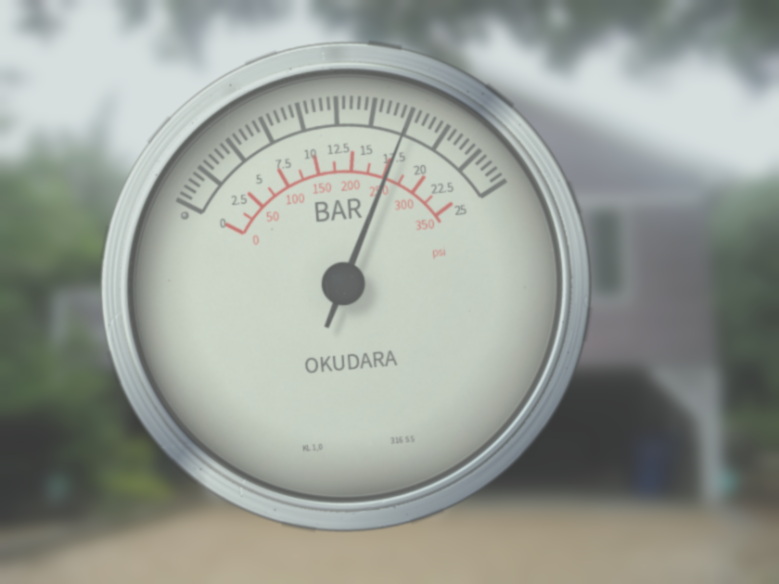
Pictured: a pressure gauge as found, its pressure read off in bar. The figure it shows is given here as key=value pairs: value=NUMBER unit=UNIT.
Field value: value=17.5 unit=bar
